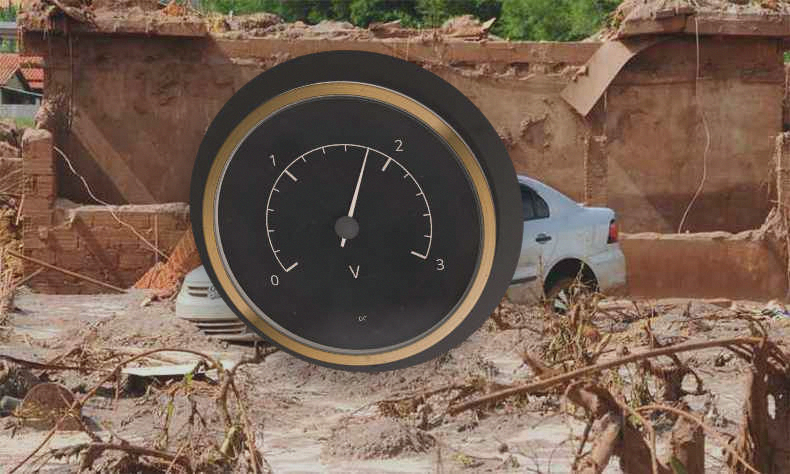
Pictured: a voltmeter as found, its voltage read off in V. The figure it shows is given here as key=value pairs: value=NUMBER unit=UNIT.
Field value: value=1.8 unit=V
